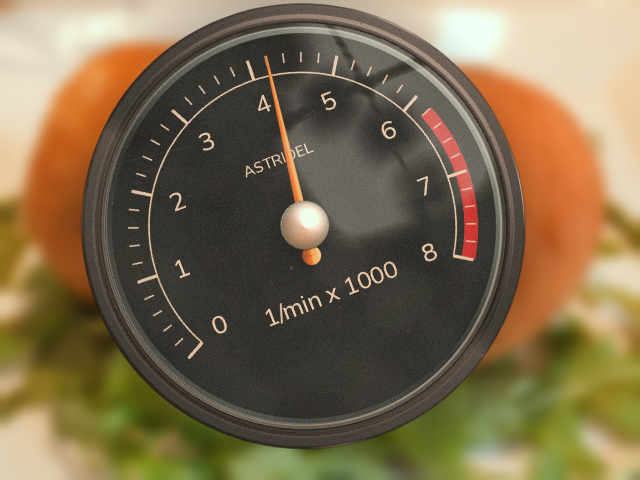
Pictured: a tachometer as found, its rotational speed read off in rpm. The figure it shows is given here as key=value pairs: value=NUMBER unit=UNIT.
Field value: value=4200 unit=rpm
